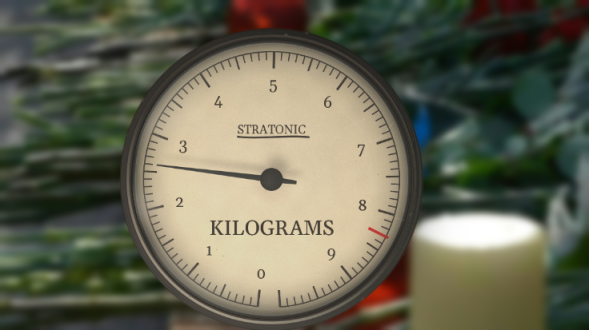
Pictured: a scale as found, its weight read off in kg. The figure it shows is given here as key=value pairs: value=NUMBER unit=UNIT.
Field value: value=2.6 unit=kg
